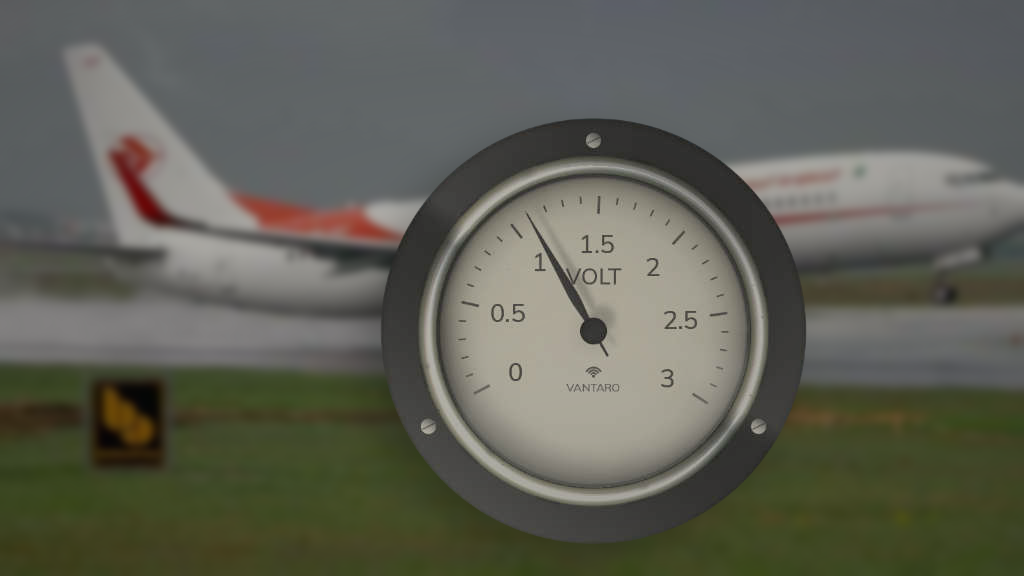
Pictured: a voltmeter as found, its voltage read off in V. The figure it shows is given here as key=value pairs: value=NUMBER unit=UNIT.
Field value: value=1.1 unit=V
